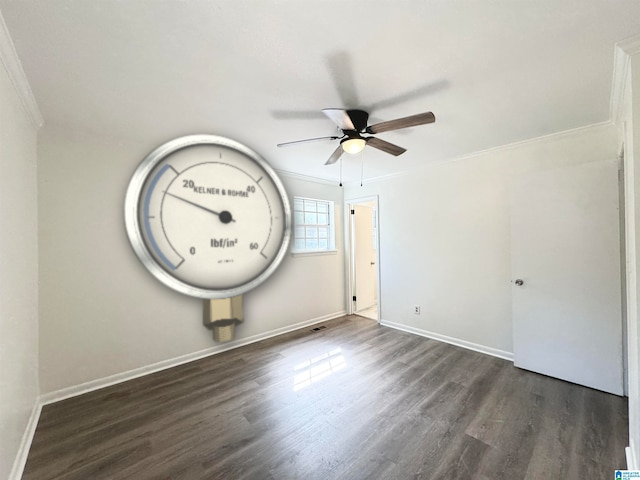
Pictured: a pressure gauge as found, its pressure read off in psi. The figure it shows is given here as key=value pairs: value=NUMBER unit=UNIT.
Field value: value=15 unit=psi
